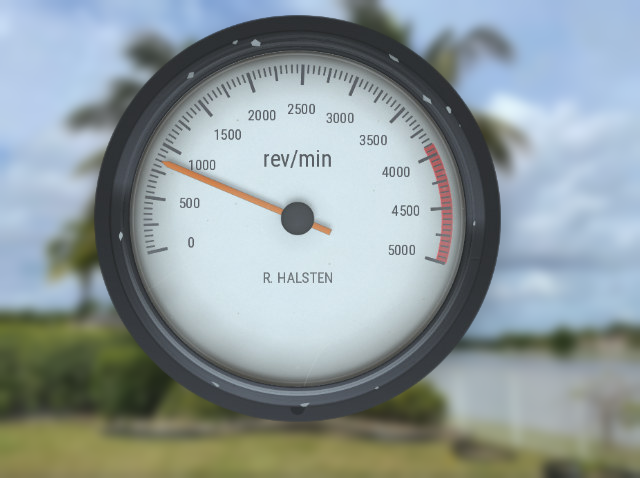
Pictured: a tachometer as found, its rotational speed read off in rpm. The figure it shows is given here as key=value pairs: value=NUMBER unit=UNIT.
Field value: value=850 unit=rpm
